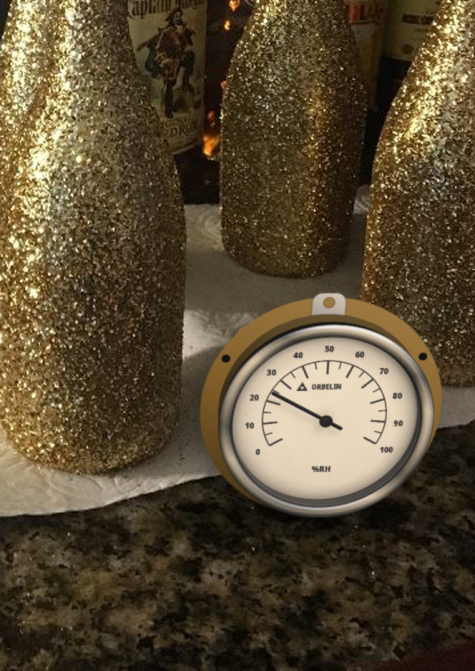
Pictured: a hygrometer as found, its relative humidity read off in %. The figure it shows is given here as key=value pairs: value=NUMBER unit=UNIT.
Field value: value=25 unit=%
